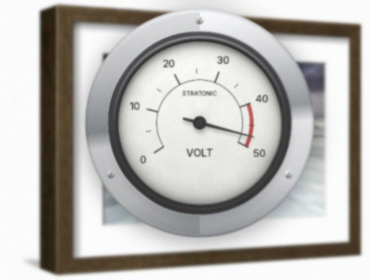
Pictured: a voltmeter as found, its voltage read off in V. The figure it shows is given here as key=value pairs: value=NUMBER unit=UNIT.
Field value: value=47.5 unit=V
